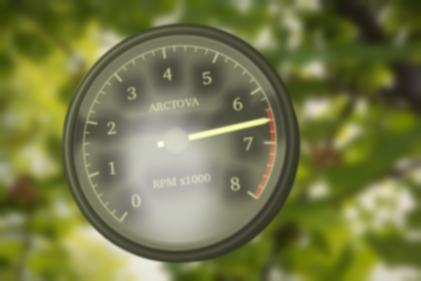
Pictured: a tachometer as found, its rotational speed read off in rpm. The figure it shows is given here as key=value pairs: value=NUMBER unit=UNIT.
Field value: value=6600 unit=rpm
